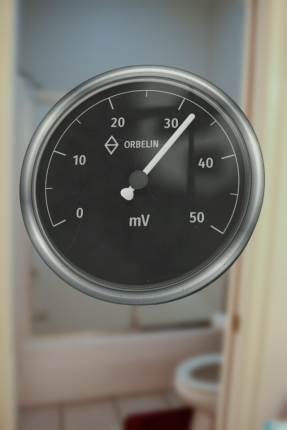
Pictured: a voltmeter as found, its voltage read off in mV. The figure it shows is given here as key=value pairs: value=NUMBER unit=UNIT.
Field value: value=32.5 unit=mV
